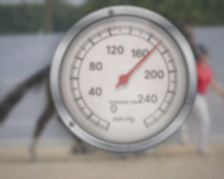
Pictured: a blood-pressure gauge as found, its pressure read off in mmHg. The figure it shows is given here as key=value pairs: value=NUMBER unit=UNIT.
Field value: value=170 unit=mmHg
